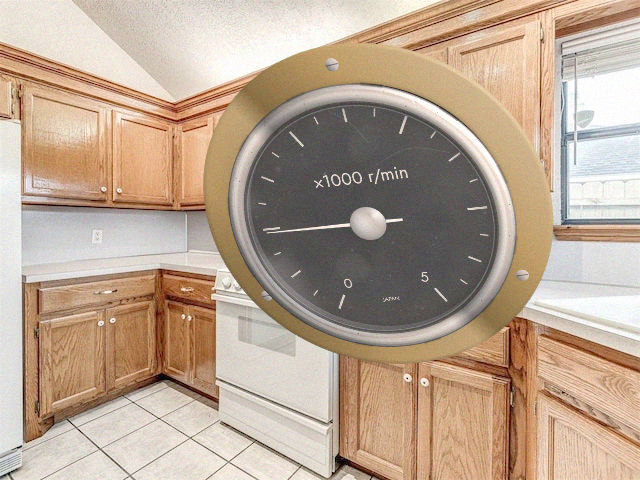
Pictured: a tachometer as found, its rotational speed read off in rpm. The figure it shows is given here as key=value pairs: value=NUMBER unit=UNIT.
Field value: value=1000 unit=rpm
